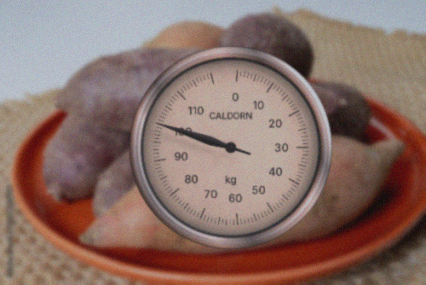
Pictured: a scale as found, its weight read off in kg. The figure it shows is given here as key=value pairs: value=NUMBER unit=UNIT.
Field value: value=100 unit=kg
